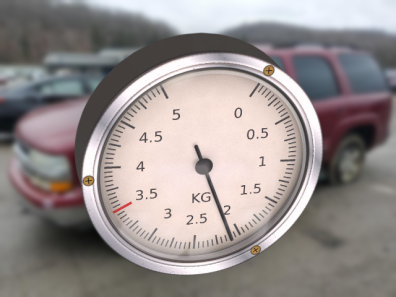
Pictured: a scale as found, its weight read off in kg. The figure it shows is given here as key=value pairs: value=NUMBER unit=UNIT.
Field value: value=2.1 unit=kg
